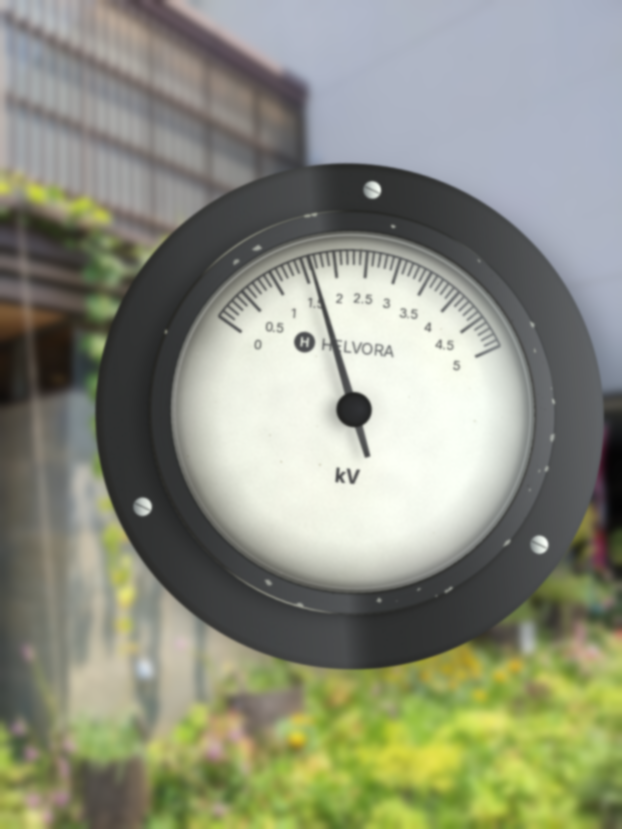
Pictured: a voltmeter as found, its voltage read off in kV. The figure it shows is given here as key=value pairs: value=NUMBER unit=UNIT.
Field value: value=1.6 unit=kV
